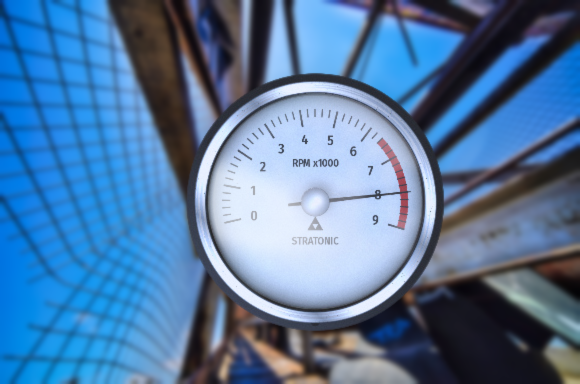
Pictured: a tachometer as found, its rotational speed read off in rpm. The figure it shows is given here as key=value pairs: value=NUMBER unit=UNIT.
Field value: value=8000 unit=rpm
